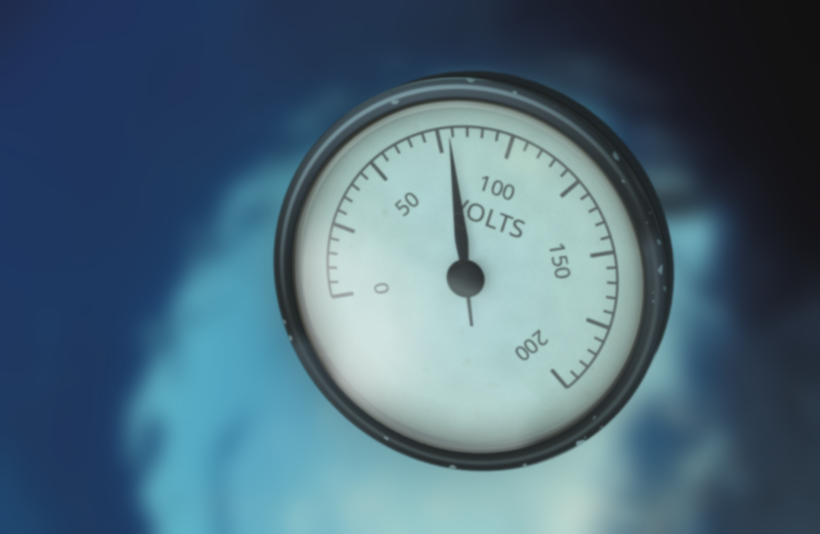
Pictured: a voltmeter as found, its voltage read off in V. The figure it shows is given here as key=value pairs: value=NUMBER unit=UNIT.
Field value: value=80 unit=V
